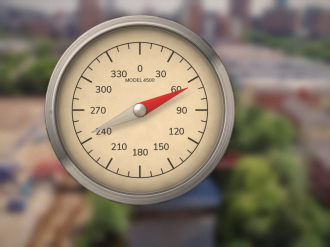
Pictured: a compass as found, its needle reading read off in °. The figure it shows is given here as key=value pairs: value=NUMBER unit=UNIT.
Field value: value=65 unit=°
